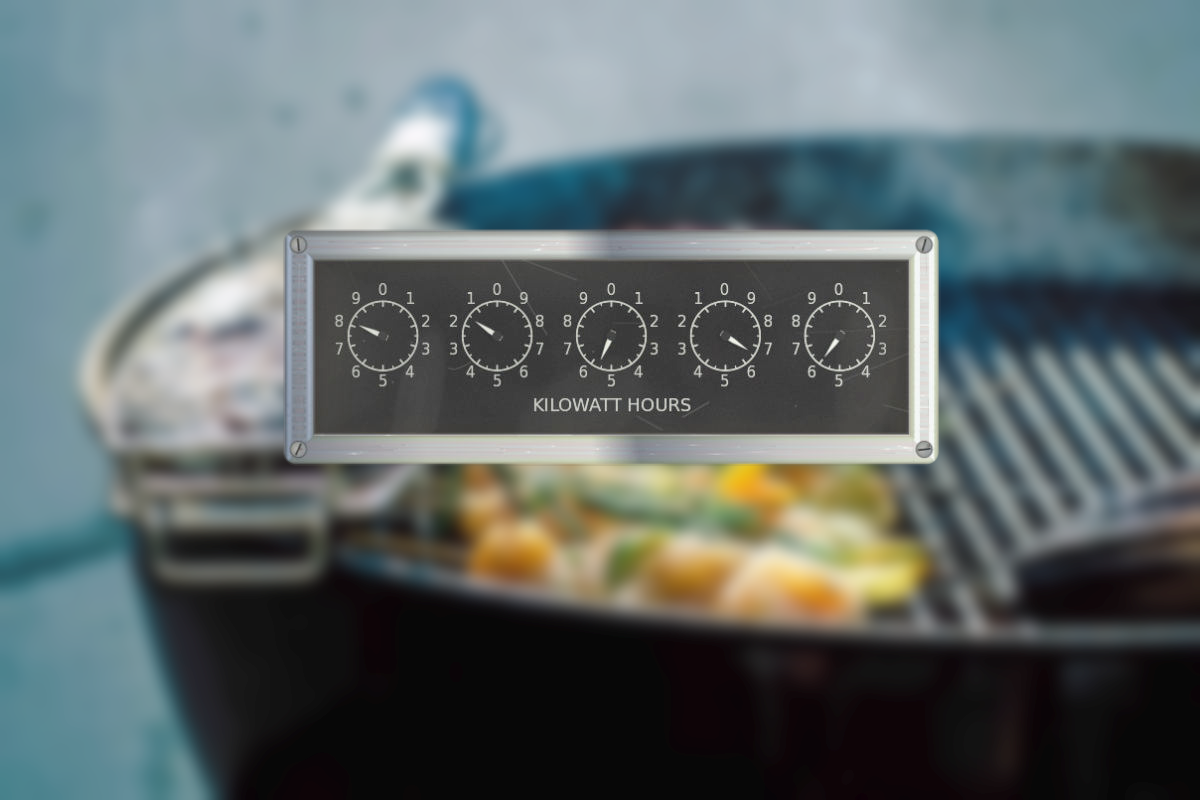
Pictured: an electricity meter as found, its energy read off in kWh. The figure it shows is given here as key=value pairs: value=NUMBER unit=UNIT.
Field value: value=81566 unit=kWh
